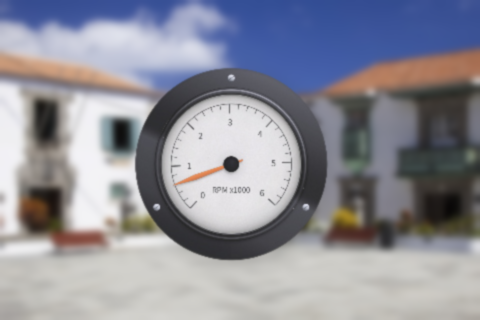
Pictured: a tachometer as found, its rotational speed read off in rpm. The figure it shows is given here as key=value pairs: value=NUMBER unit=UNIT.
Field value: value=600 unit=rpm
